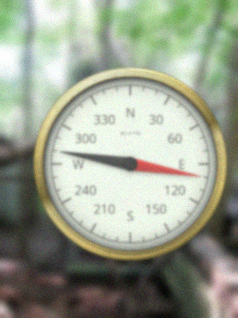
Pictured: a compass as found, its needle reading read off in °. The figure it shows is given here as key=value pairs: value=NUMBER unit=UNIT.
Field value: value=100 unit=°
